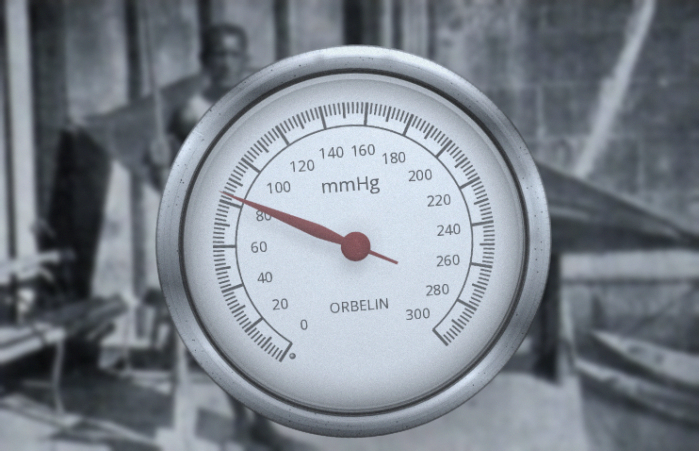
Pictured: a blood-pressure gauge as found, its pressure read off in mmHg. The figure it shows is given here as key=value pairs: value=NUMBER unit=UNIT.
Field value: value=84 unit=mmHg
